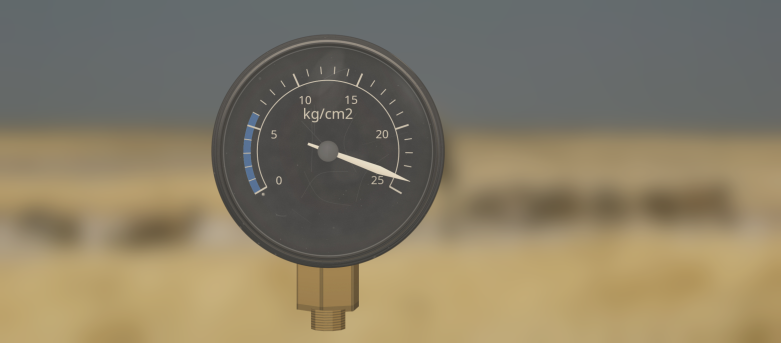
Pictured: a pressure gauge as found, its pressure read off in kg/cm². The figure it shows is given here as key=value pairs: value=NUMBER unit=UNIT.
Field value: value=24 unit=kg/cm²
